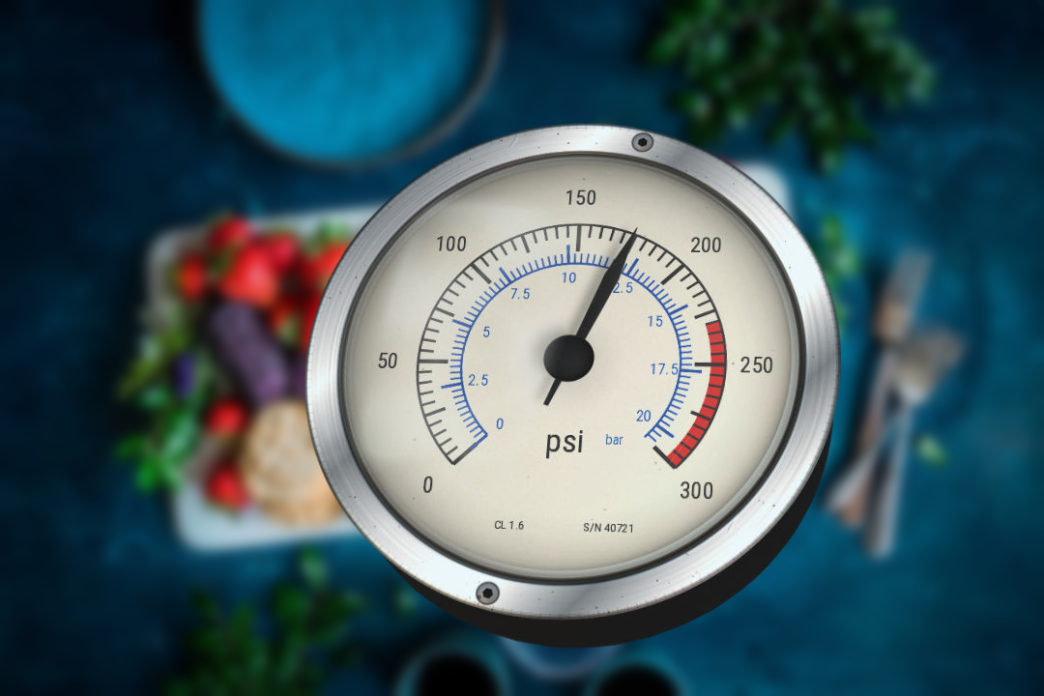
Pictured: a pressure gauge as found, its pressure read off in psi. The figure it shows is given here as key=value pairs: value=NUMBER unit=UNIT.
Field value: value=175 unit=psi
